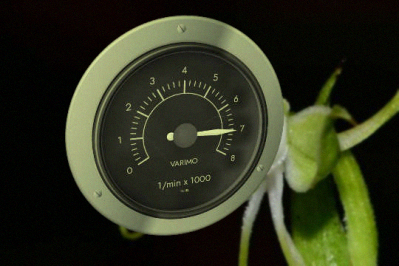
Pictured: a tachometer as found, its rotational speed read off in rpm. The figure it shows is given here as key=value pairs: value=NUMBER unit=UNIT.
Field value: value=7000 unit=rpm
